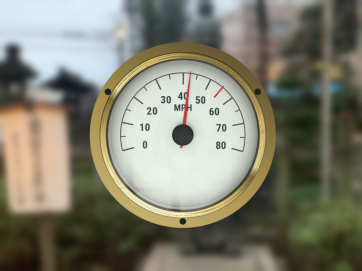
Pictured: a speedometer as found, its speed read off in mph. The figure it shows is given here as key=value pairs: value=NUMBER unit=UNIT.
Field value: value=42.5 unit=mph
